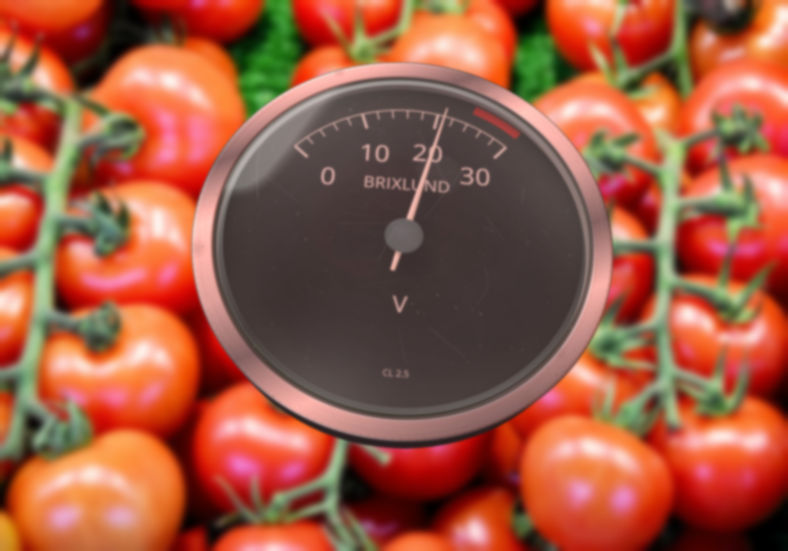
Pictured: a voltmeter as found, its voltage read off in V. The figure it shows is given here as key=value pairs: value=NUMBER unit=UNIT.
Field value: value=21 unit=V
